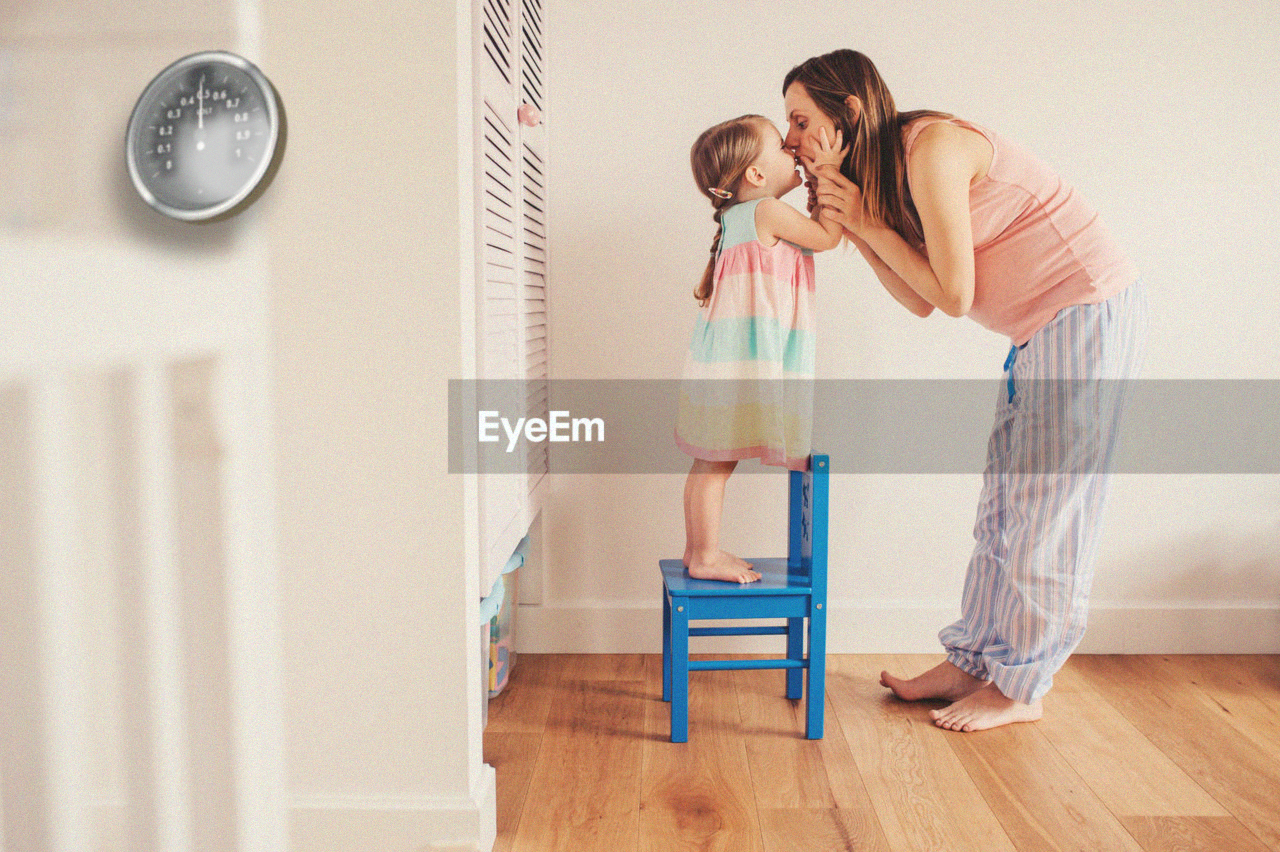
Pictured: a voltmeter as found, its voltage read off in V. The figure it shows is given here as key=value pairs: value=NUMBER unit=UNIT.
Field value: value=0.5 unit=V
